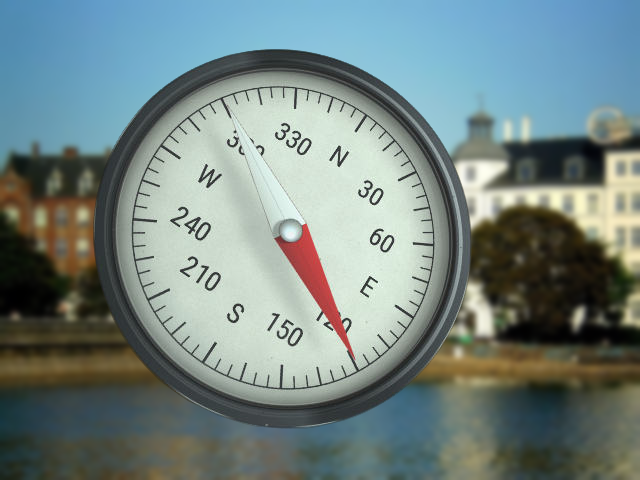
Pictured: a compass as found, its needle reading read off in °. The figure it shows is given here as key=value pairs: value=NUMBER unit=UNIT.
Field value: value=120 unit=°
